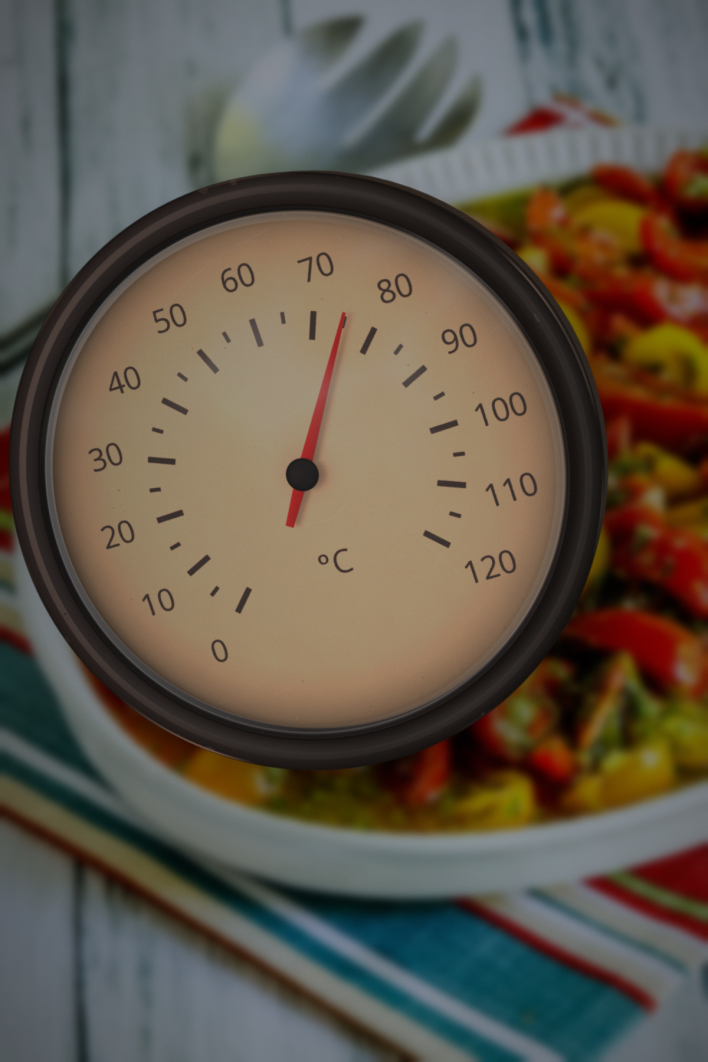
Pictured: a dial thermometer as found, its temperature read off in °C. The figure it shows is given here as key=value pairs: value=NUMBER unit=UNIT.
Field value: value=75 unit=°C
